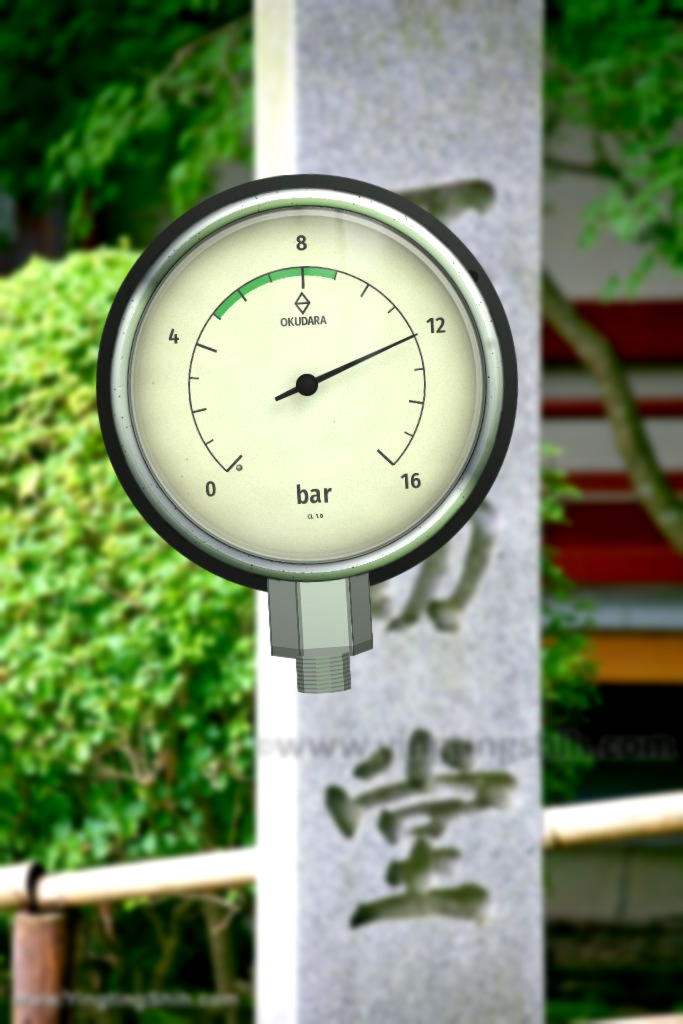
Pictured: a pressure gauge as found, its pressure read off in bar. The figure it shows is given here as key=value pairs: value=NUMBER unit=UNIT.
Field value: value=12 unit=bar
